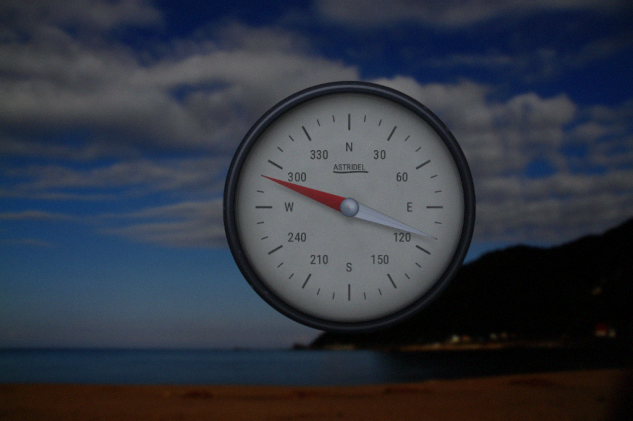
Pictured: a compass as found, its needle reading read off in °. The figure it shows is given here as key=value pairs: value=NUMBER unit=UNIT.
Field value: value=290 unit=°
